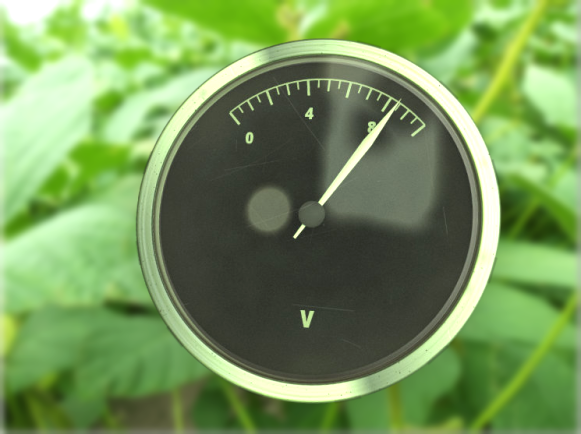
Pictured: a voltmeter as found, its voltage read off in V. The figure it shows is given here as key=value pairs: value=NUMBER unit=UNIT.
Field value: value=8.5 unit=V
